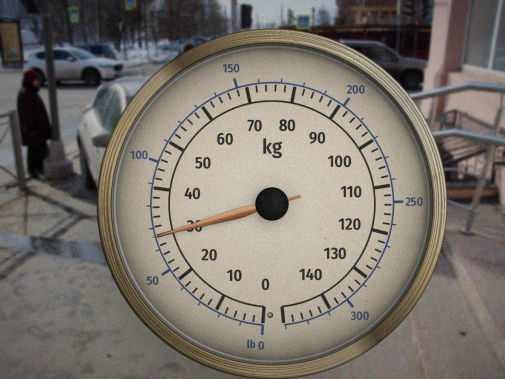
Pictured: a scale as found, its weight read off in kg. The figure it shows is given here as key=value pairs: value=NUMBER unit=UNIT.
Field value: value=30 unit=kg
